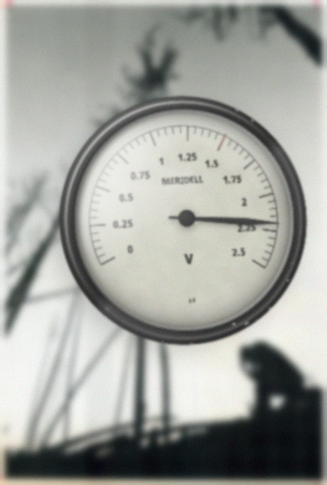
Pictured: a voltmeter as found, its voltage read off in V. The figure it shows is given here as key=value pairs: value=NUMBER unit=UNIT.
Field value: value=2.2 unit=V
